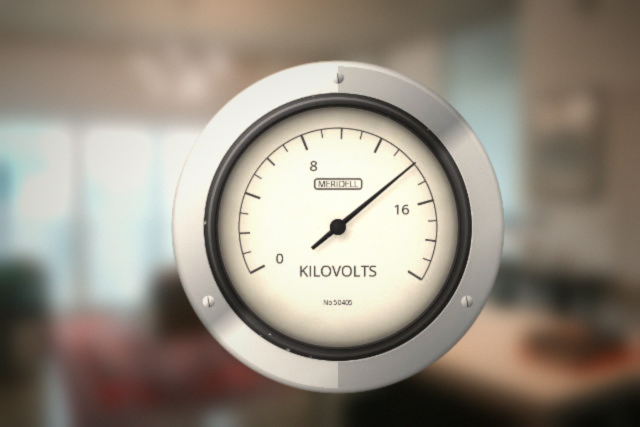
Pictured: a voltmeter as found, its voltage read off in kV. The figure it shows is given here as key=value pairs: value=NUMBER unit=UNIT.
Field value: value=14 unit=kV
